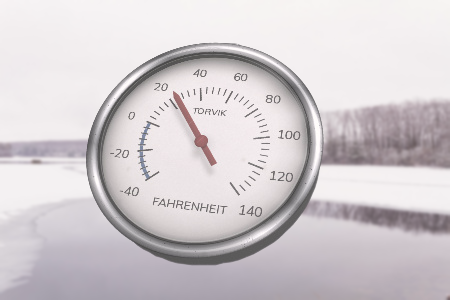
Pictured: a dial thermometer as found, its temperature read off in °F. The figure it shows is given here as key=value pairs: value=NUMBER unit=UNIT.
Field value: value=24 unit=°F
